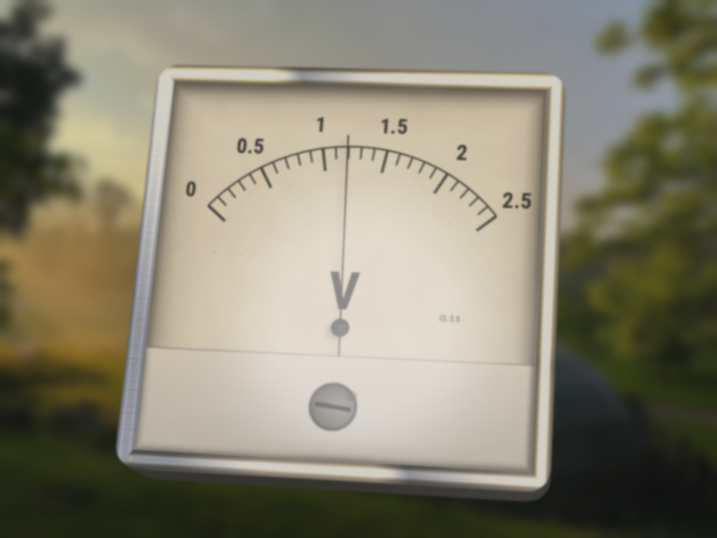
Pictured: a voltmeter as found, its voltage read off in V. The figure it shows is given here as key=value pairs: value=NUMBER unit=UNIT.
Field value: value=1.2 unit=V
